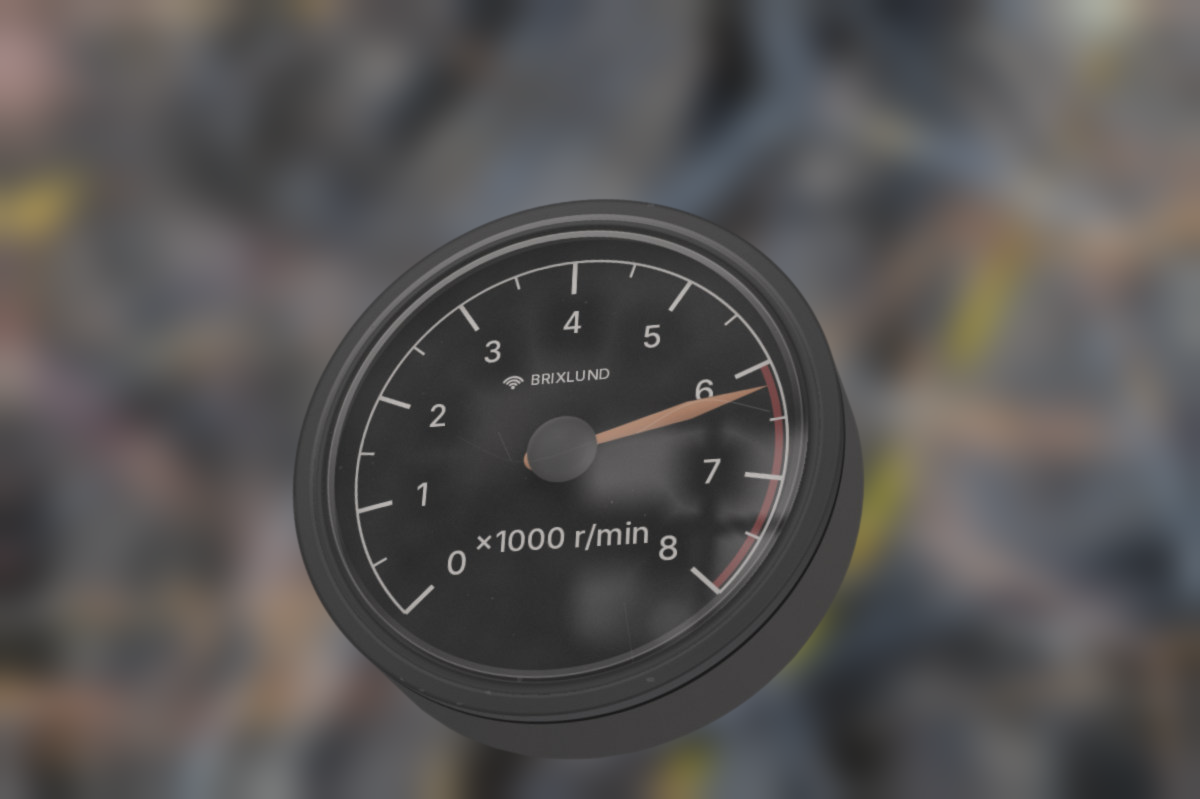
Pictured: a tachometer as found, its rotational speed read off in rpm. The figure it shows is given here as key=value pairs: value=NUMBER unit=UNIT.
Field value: value=6250 unit=rpm
